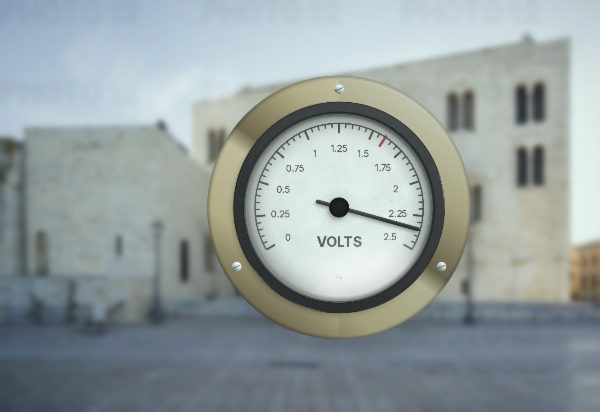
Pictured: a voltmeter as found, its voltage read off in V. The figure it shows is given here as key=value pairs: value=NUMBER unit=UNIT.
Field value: value=2.35 unit=V
